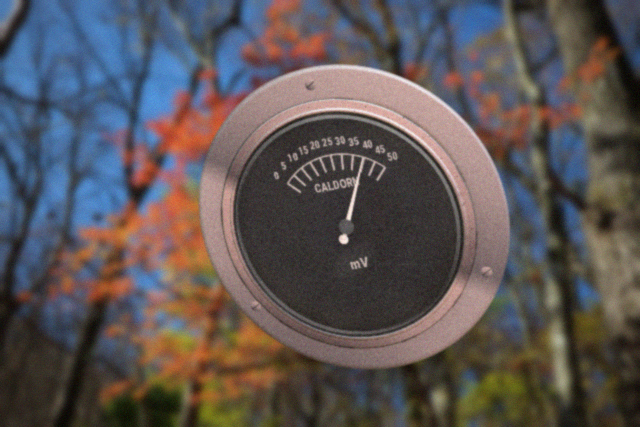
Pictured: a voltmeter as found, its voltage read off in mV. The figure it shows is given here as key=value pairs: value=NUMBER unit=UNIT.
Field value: value=40 unit=mV
